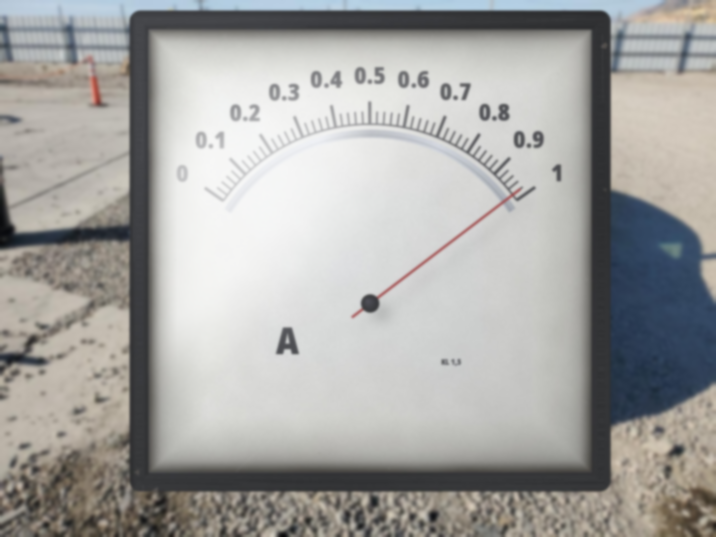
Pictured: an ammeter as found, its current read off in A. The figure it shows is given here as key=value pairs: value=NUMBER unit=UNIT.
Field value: value=0.98 unit=A
